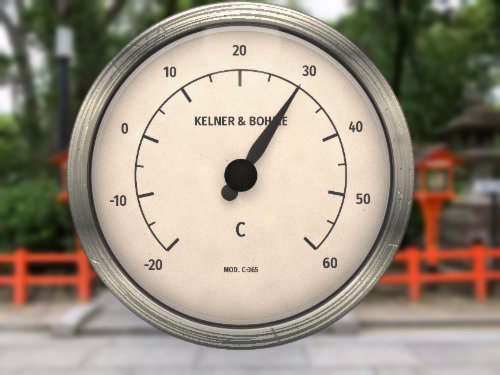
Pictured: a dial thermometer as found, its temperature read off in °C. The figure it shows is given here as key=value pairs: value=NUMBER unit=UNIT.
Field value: value=30 unit=°C
